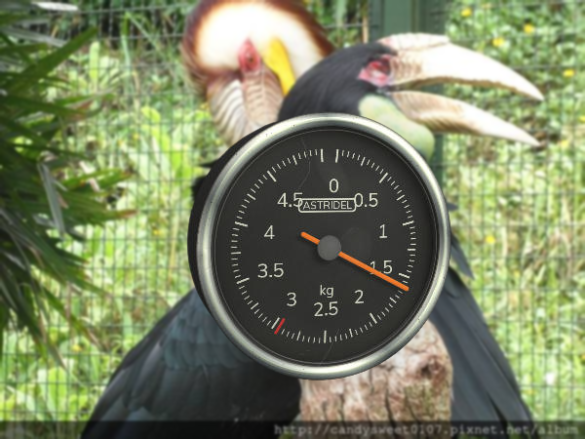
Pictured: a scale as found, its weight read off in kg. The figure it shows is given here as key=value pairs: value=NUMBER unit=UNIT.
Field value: value=1.6 unit=kg
